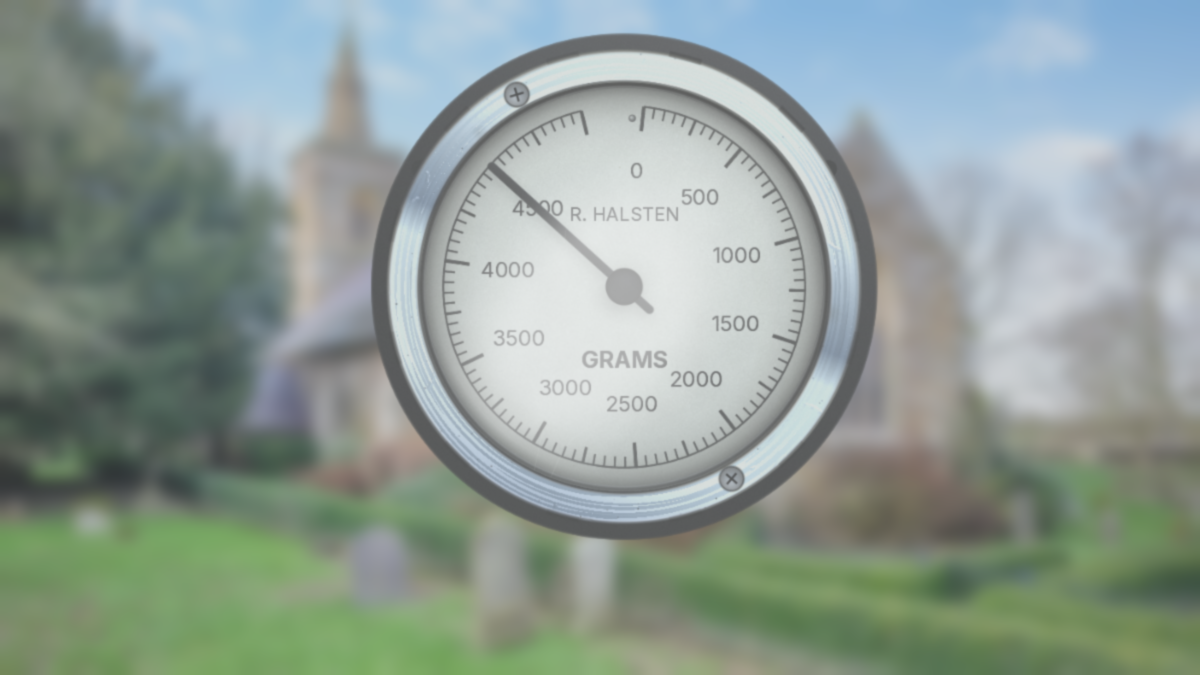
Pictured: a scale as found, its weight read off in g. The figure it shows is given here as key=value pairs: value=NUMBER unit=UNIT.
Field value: value=4500 unit=g
